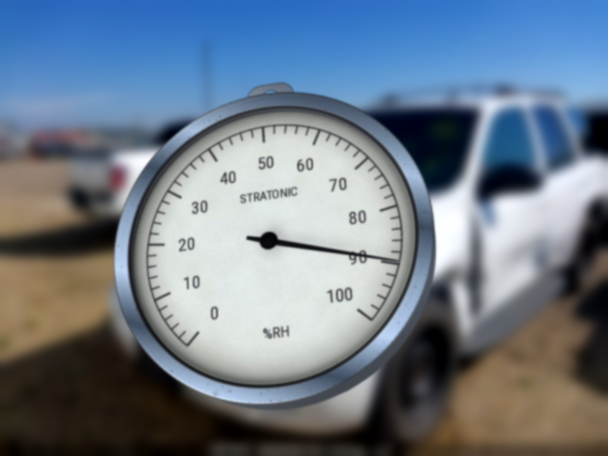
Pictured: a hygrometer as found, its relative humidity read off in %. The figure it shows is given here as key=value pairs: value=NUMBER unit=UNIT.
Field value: value=90 unit=%
